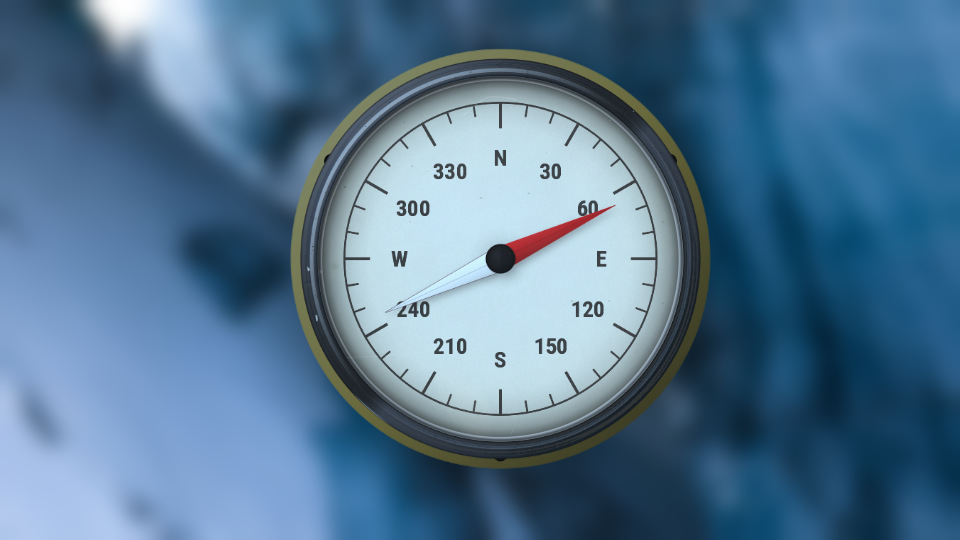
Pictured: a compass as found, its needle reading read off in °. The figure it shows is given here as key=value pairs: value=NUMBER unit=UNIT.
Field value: value=65 unit=°
